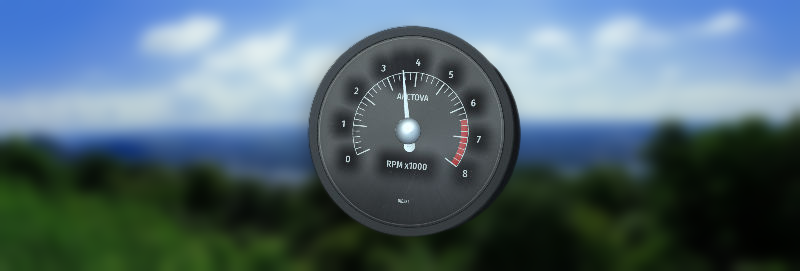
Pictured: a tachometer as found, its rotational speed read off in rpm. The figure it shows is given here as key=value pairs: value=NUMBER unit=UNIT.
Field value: value=3600 unit=rpm
